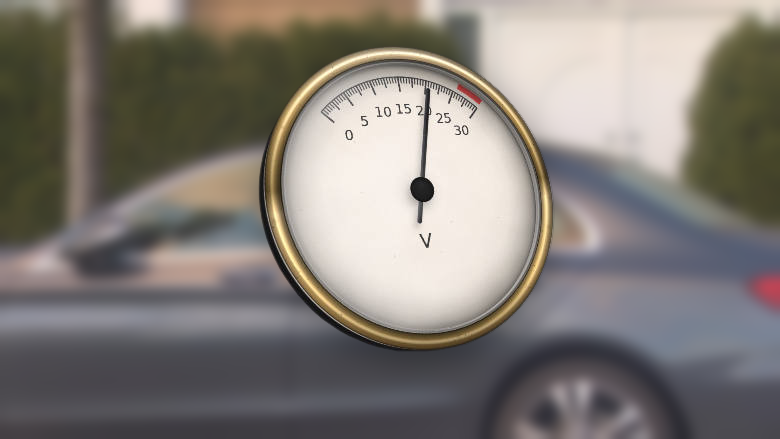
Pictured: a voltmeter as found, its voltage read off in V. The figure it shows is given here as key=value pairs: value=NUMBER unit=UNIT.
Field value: value=20 unit=V
